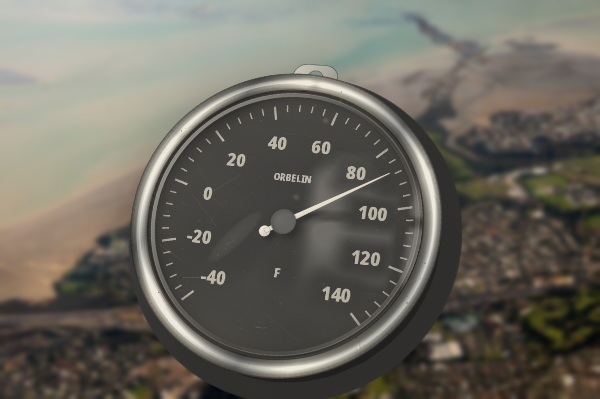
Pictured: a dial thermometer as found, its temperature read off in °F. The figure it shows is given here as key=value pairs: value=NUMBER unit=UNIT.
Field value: value=88 unit=°F
